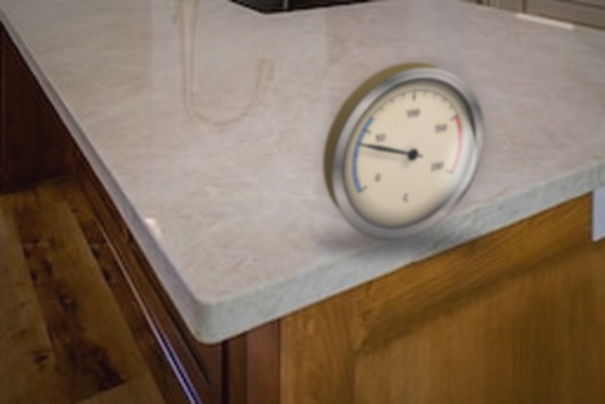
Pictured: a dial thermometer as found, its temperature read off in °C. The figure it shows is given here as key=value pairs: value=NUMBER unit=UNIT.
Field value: value=40 unit=°C
